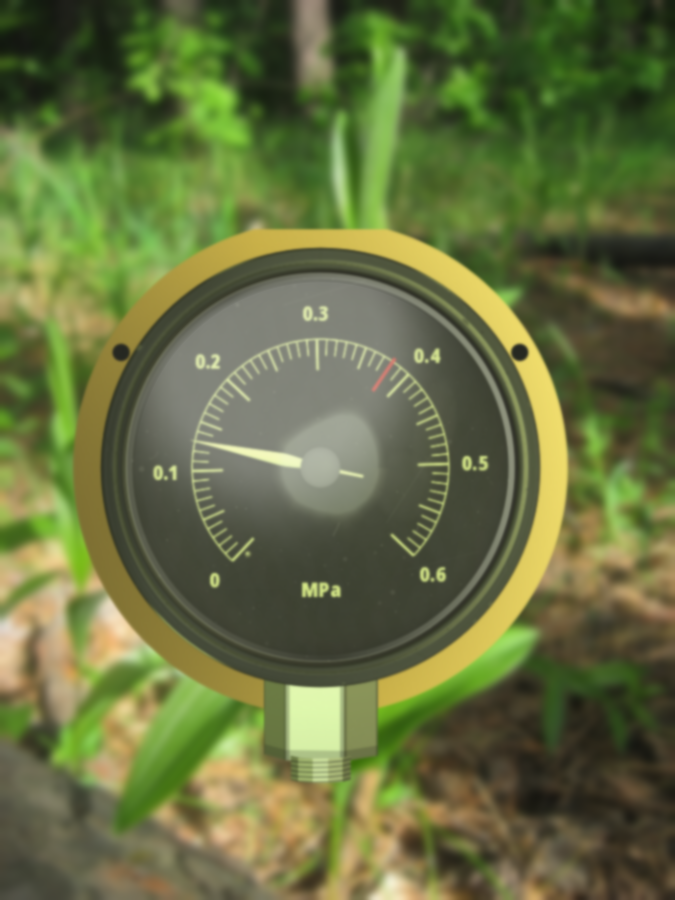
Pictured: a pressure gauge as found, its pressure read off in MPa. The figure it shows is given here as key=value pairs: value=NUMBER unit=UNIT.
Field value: value=0.13 unit=MPa
